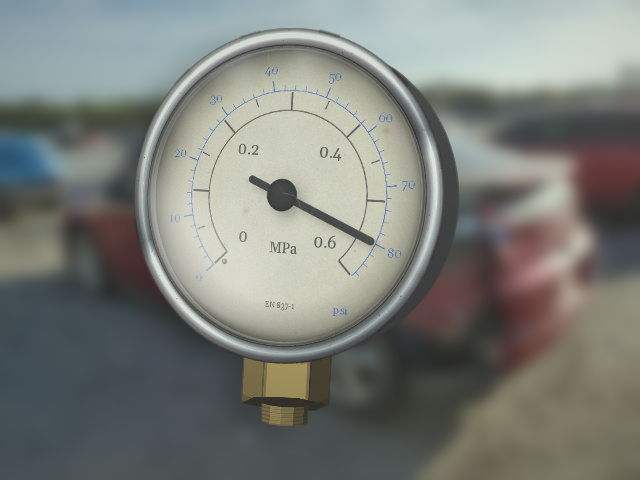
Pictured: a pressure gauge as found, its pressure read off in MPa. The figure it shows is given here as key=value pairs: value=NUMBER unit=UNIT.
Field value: value=0.55 unit=MPa
